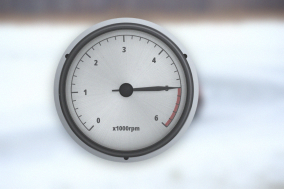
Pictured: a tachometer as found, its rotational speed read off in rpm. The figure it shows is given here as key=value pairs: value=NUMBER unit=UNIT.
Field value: value=5000 unit=rpm
